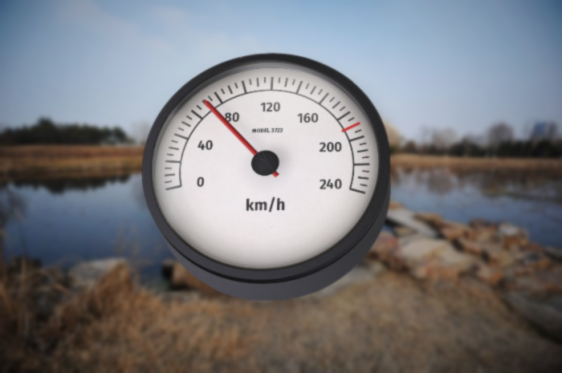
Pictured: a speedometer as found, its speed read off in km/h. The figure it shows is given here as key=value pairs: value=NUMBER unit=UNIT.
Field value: value=70 unit=km/h
